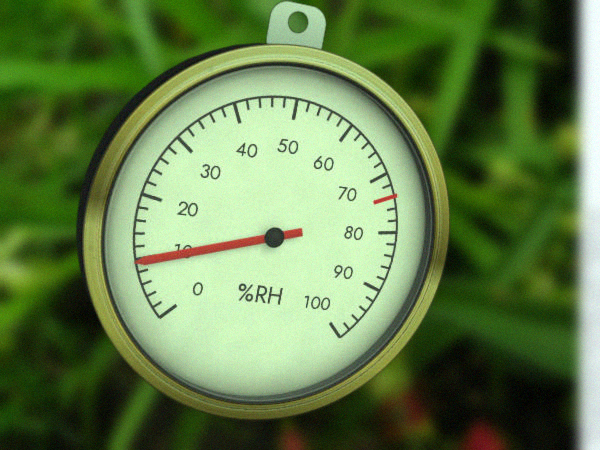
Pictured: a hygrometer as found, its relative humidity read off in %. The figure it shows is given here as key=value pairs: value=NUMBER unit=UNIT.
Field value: value=10 unit=%
